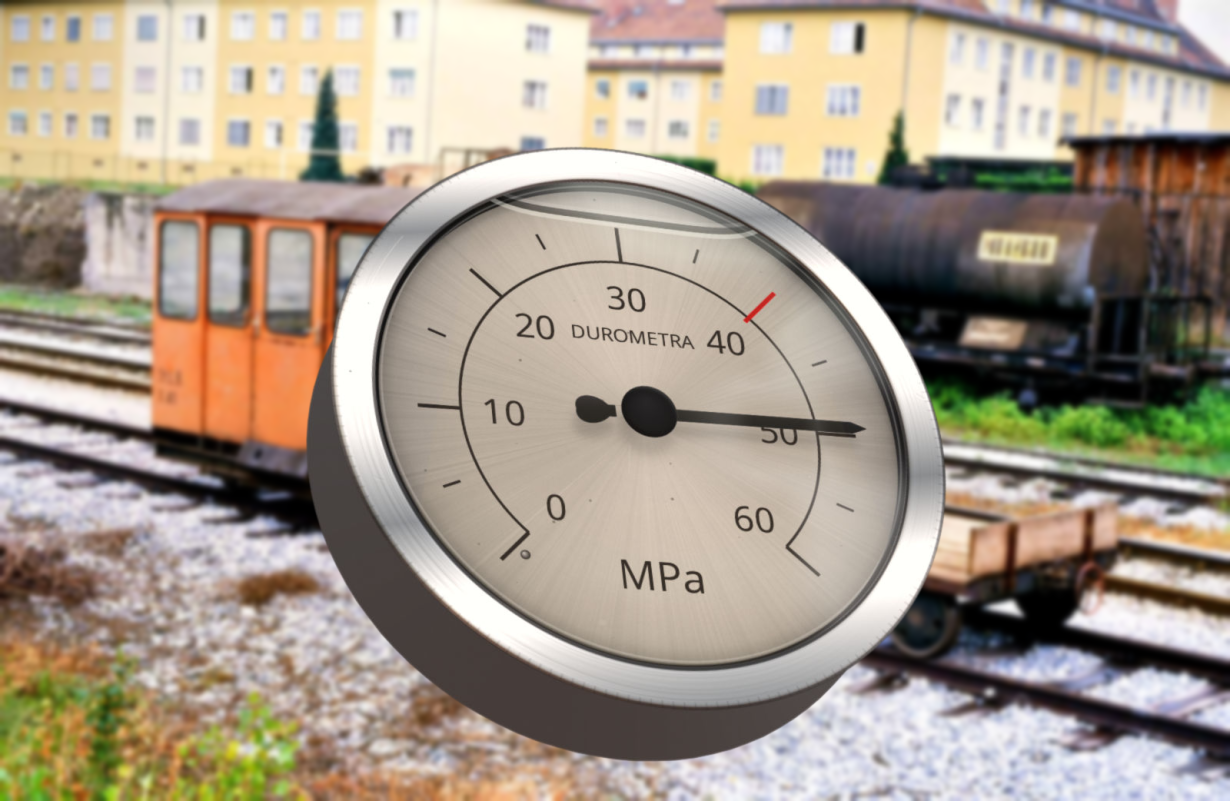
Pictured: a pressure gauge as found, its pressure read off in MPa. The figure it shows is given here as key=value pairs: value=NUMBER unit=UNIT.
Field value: value=50 unit=MPa
